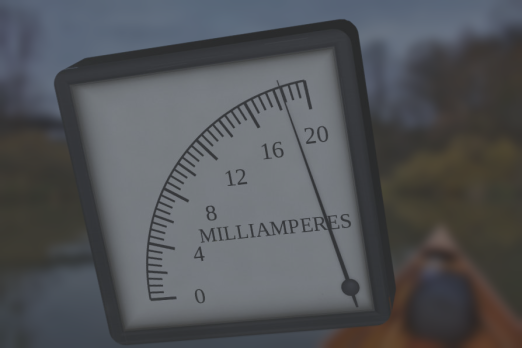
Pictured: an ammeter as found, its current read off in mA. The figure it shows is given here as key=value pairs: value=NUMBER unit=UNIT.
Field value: value=18.5 unit=mA
